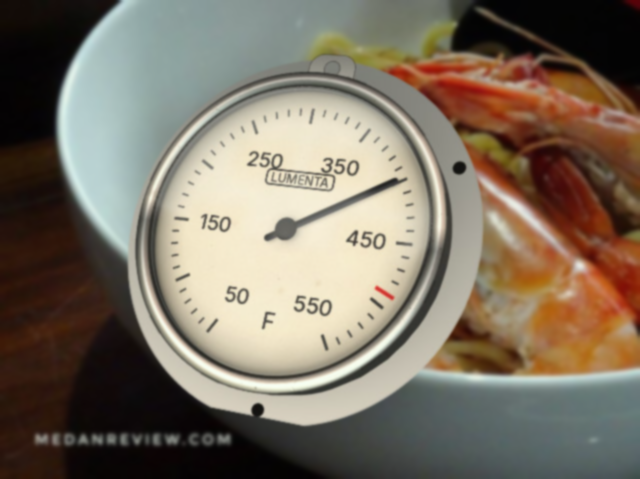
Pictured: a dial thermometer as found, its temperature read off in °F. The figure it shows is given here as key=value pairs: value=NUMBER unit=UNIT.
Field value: value=400 unit=°F
